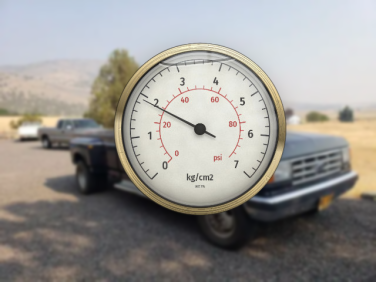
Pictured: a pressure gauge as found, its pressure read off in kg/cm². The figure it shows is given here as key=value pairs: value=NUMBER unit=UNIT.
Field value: value=1.9 unit=kg/cm²
